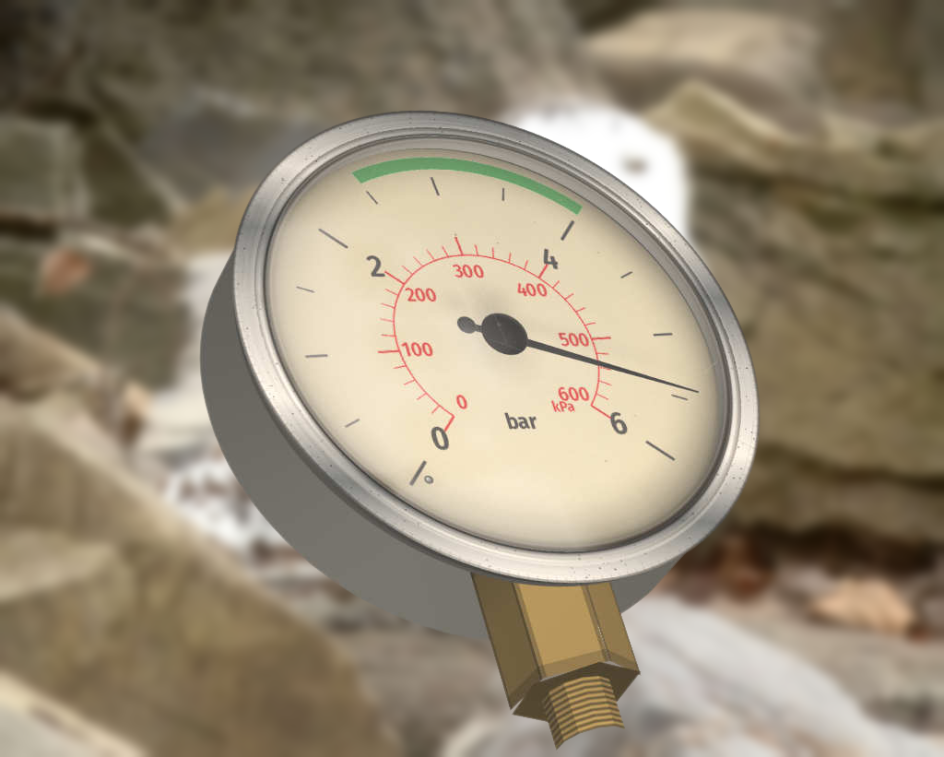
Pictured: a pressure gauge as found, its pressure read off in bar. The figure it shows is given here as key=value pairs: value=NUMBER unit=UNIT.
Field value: value=5.5 unit=bar
